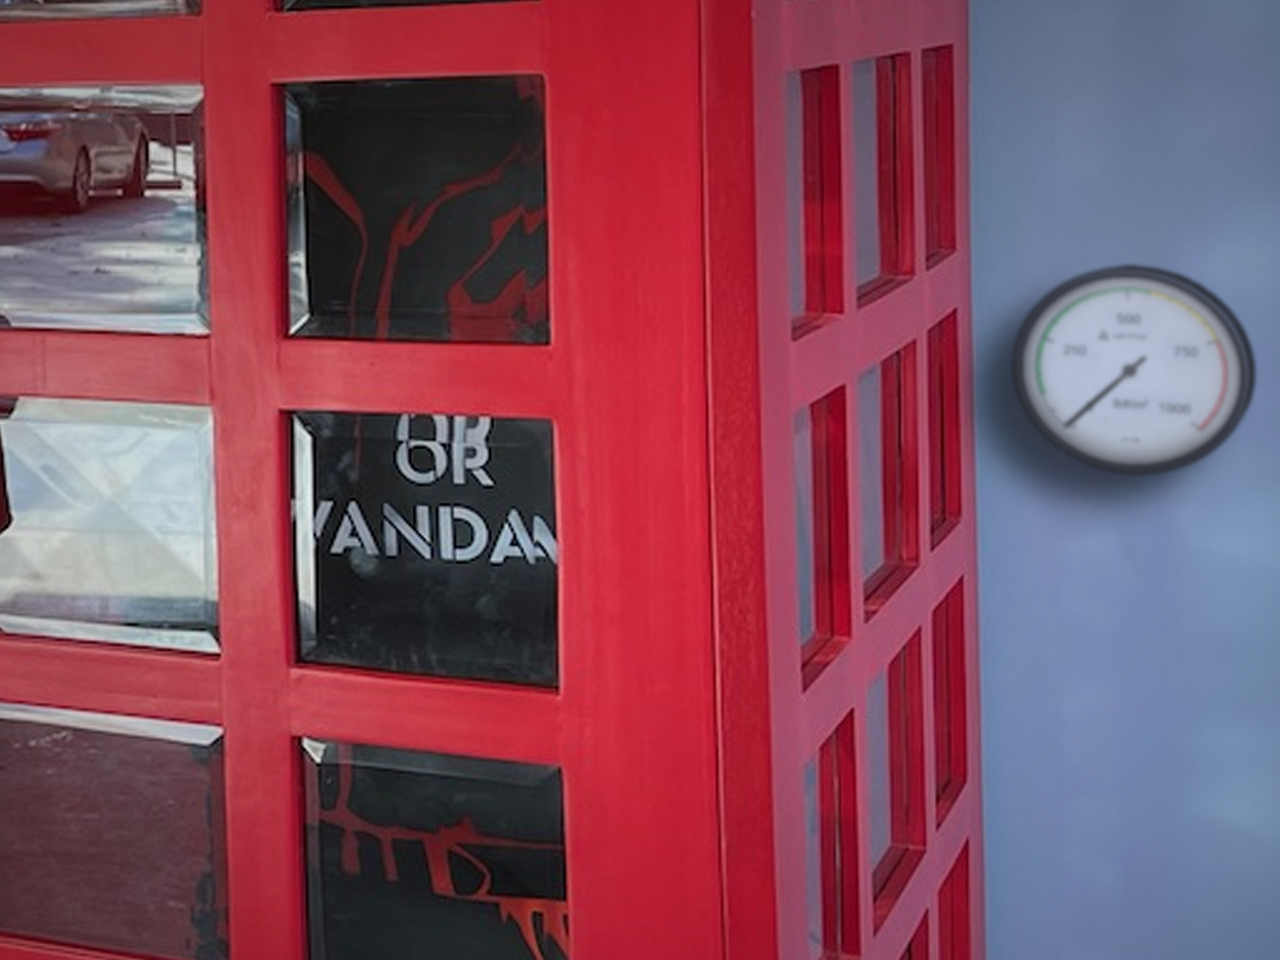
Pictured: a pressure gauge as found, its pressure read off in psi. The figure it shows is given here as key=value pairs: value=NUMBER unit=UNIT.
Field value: value=0 unit=psi
